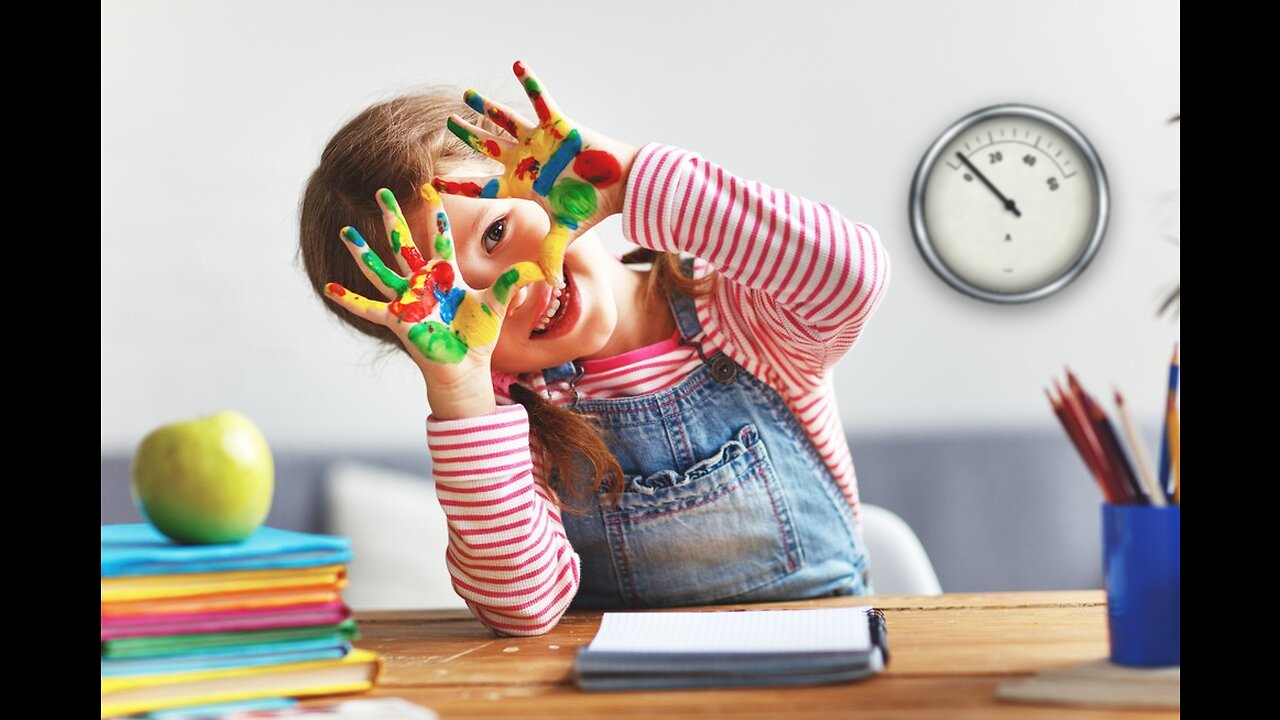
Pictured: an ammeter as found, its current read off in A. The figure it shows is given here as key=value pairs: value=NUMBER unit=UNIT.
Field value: value=5 unit=A
